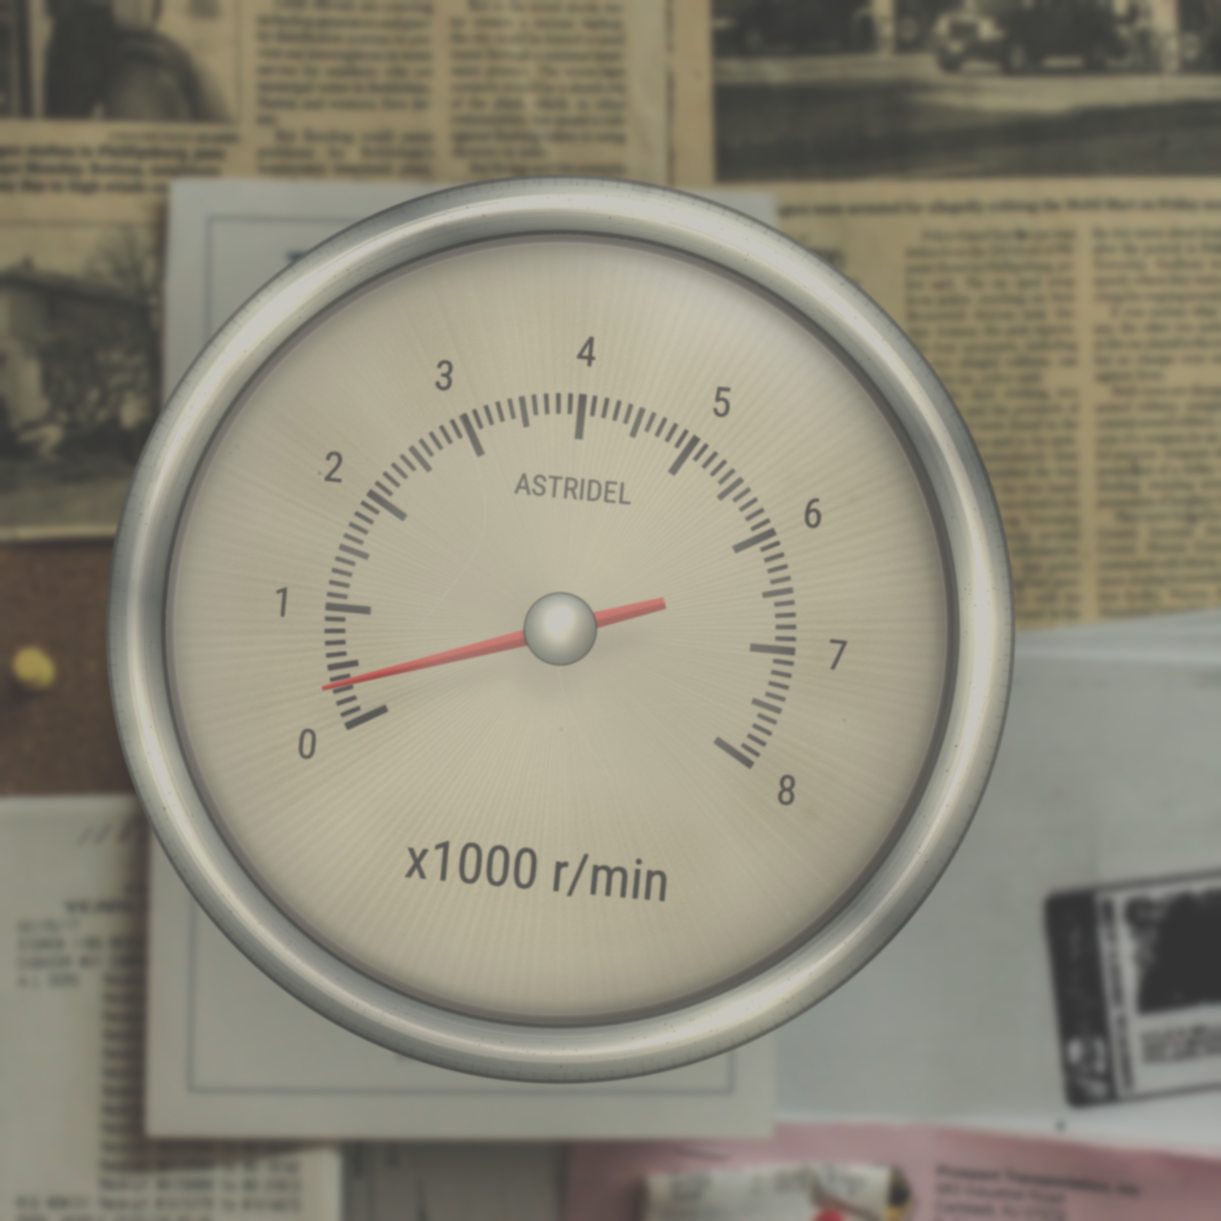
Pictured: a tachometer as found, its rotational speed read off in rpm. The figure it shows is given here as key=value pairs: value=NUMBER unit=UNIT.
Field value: value=350 unit=rpm
